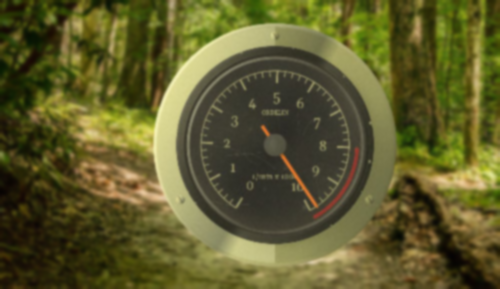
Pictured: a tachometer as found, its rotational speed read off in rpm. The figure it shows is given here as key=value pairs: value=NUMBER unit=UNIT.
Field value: value=9800 unit=rpm
